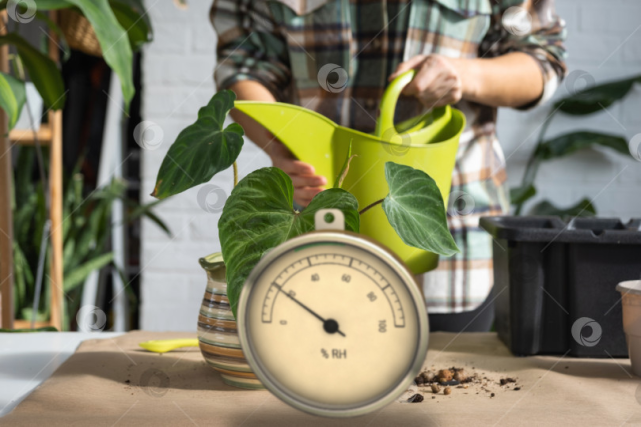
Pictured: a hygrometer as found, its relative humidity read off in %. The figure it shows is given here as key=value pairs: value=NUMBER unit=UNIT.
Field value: value=20 unit=%
